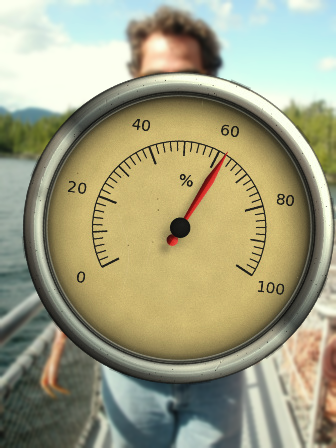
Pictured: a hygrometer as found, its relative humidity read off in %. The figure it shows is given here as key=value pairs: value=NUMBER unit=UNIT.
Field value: value=62 unit=%
